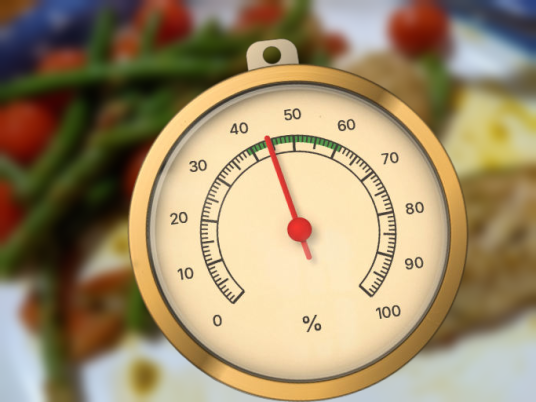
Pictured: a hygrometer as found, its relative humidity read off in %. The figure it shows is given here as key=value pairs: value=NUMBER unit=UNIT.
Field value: value=44 unit=%
